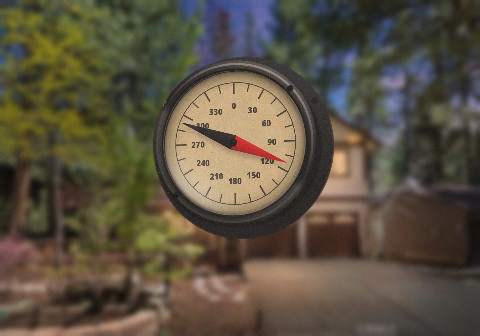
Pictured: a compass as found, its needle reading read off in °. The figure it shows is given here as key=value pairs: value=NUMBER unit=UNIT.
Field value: value=112.5 unit=°
